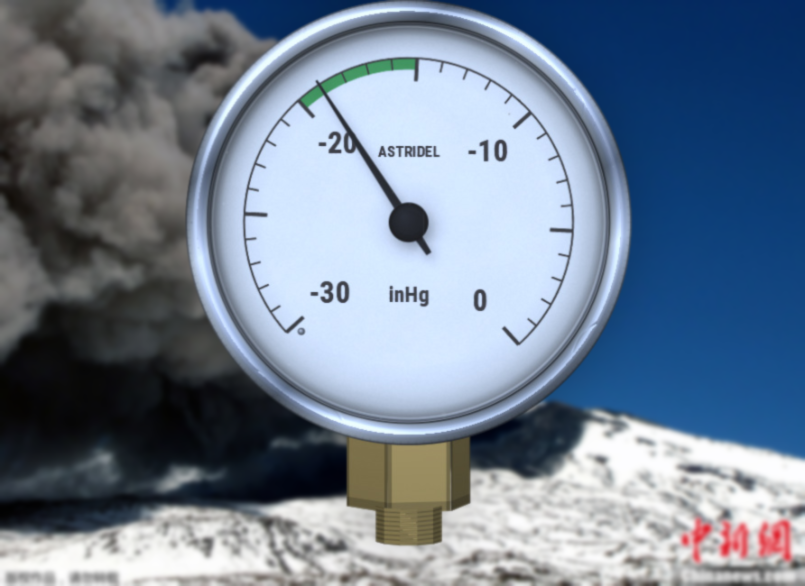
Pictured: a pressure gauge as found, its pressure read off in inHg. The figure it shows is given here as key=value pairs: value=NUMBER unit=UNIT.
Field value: value=-19 unit=inHg
